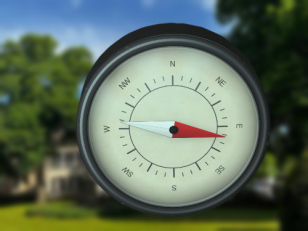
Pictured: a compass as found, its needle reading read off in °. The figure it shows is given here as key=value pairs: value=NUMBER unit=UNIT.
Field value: value=100 unit=°
